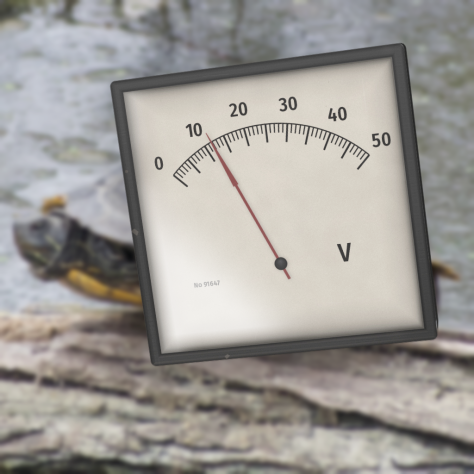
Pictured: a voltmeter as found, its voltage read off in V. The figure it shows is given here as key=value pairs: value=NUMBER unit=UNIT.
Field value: value=12 unit=V
